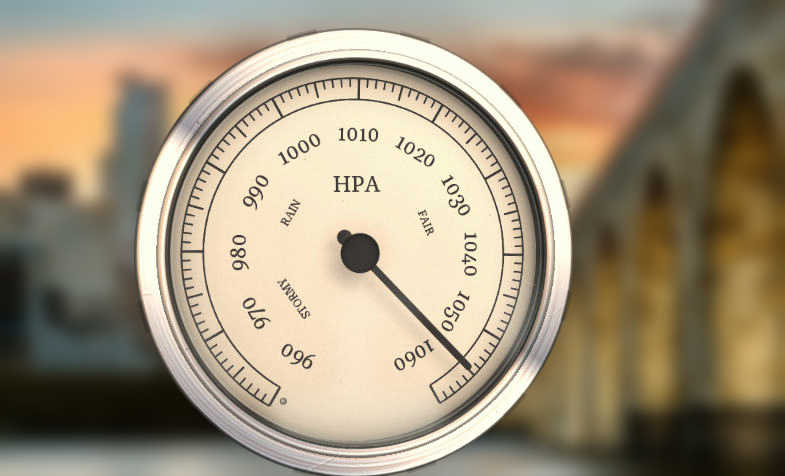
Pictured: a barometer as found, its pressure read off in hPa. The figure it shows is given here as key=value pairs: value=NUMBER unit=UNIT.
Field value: value=1055 unit=hPa
